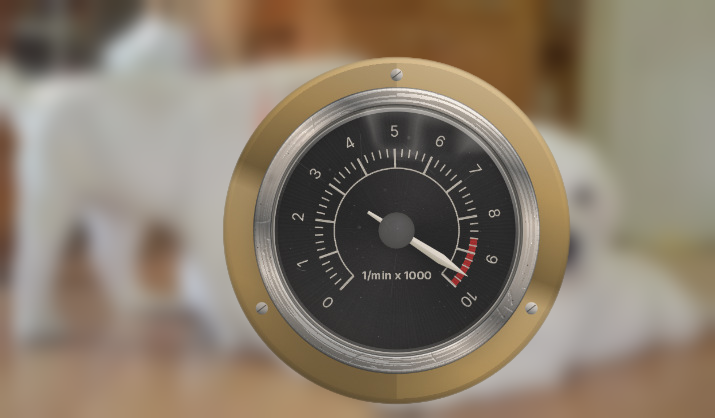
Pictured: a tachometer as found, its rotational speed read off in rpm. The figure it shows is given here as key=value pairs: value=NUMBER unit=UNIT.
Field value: value=9600 unit=rpm
